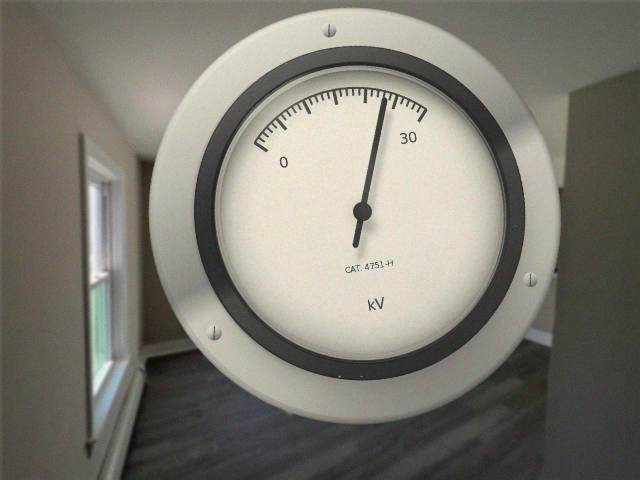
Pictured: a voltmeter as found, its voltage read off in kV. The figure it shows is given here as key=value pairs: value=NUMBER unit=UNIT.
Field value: value=23 unit=kV
